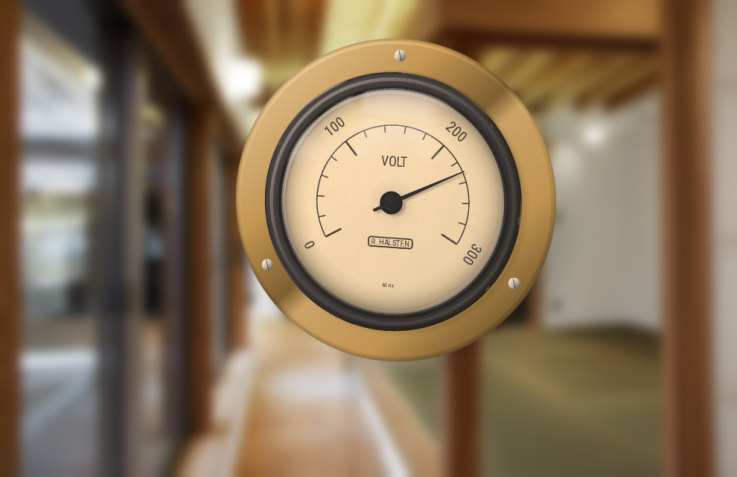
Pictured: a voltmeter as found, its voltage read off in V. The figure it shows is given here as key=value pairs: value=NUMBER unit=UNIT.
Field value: value=230 unit=V
